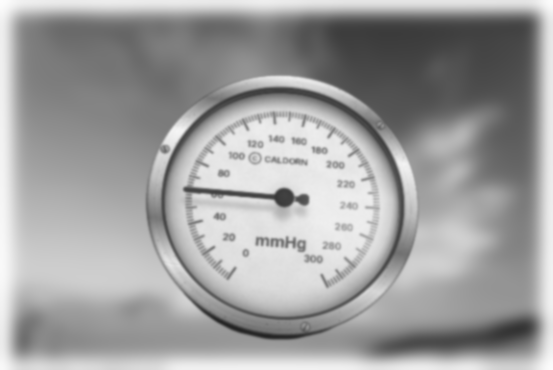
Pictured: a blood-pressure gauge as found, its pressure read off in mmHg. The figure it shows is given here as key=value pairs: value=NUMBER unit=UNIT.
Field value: value=60 unit=mmHg
